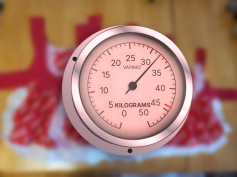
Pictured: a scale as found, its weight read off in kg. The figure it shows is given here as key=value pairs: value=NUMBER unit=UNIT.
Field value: value=32 unit=kg
